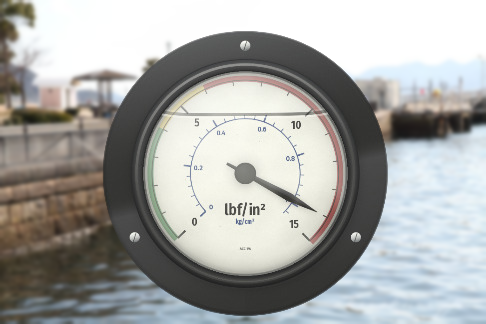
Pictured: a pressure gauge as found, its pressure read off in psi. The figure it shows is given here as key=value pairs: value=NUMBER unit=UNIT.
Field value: value=14 unit=psi
